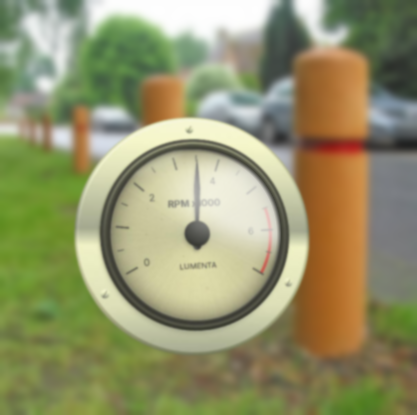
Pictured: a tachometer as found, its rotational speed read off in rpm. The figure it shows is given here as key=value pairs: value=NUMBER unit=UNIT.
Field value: value=3500 unit=rpm
